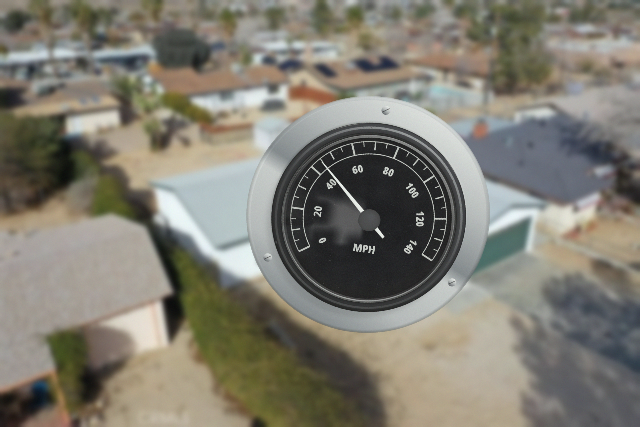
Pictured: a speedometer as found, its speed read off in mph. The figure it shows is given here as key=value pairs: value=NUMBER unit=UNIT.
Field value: value=45 unit=mph
